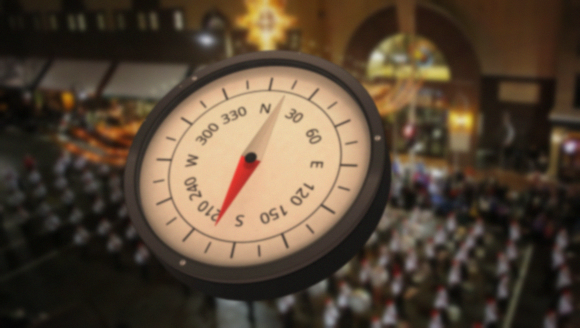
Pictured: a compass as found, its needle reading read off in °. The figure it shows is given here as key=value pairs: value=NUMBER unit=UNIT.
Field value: value=195 unit=°
